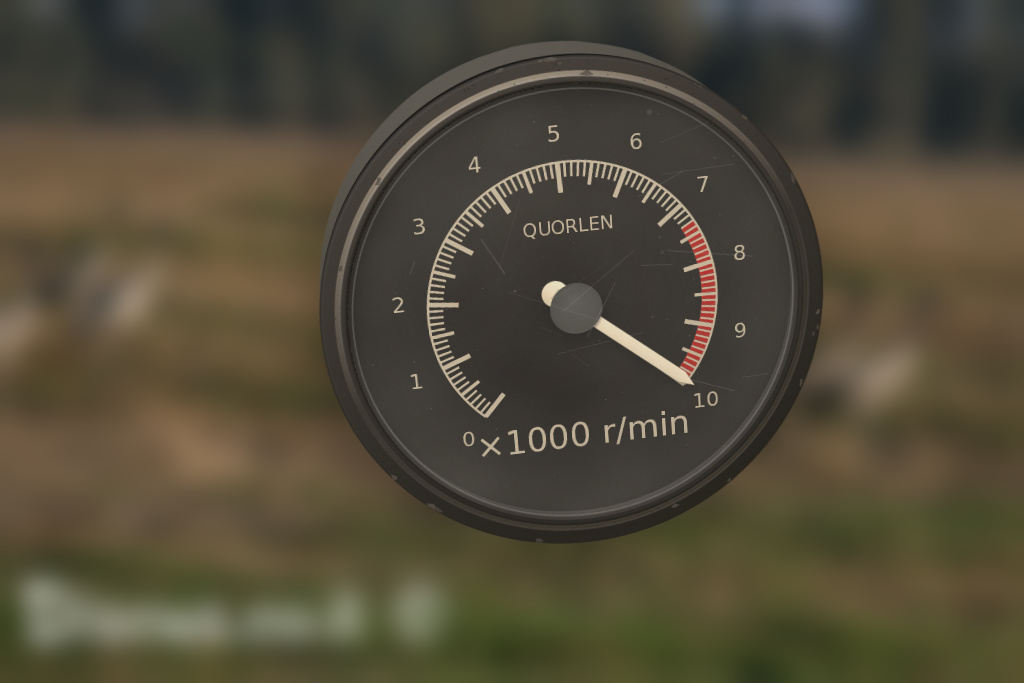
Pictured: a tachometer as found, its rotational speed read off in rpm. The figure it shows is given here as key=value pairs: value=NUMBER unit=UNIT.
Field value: value=9900 unit=rpm
